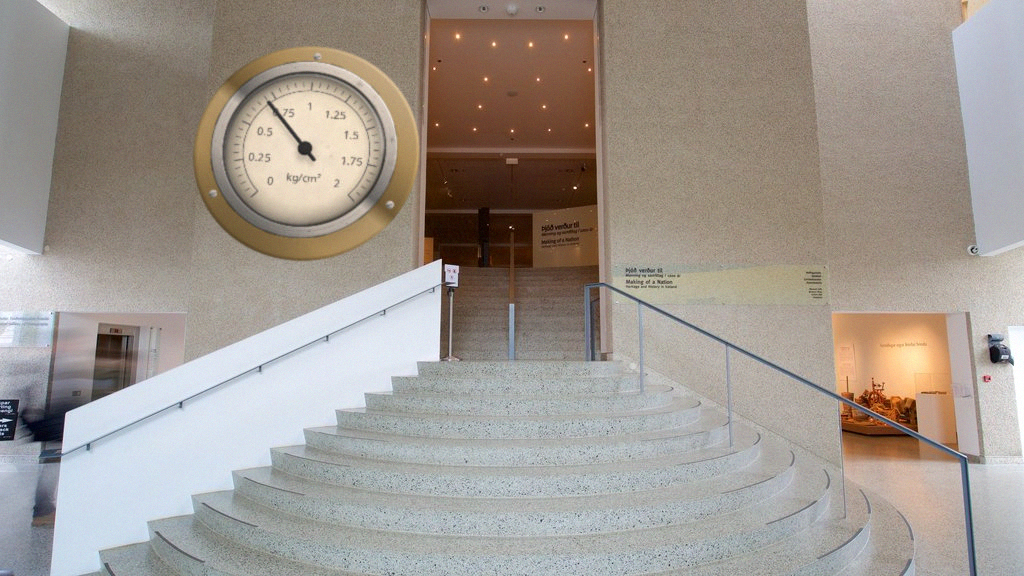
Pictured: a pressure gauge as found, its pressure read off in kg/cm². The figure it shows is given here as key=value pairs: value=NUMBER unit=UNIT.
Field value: value=0.7 unit=kg/cm²
